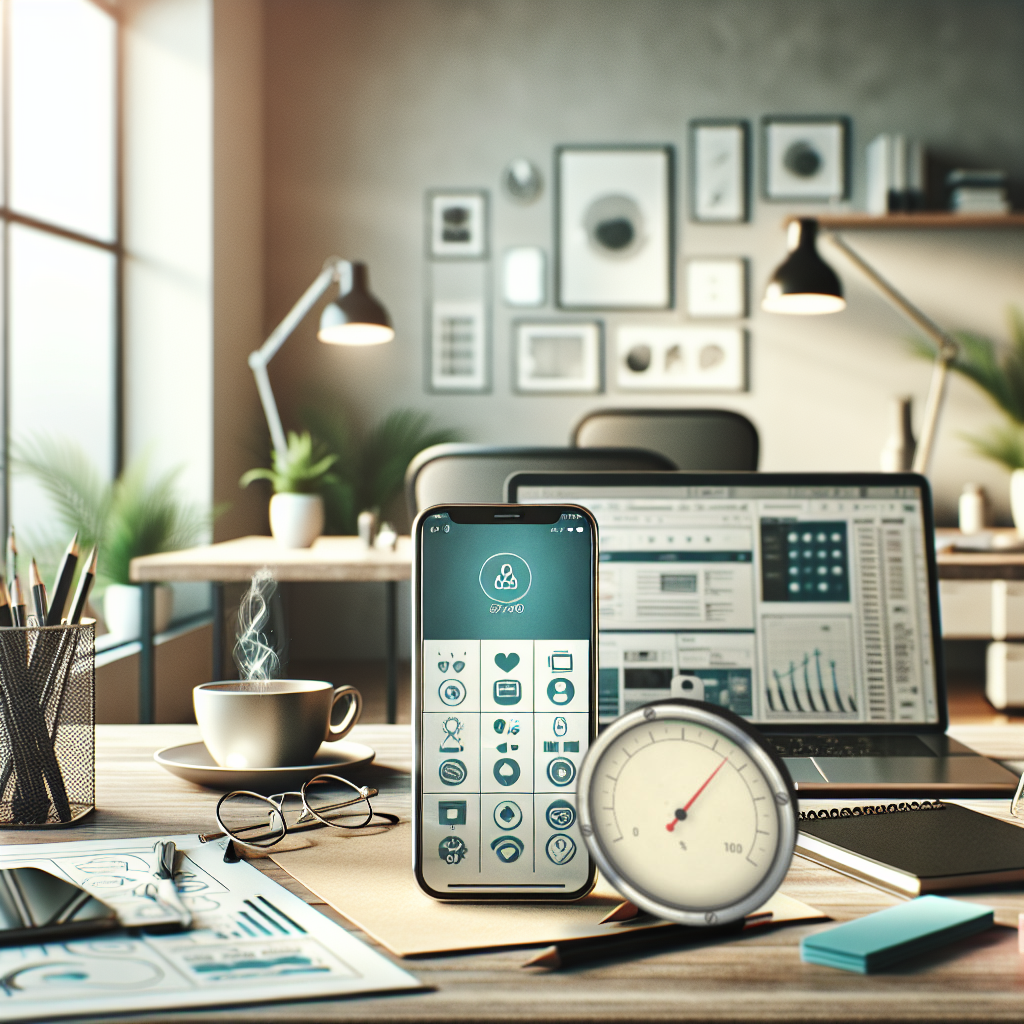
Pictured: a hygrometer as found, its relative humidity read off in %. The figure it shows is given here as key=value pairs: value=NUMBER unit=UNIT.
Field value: value=65 unit=%
